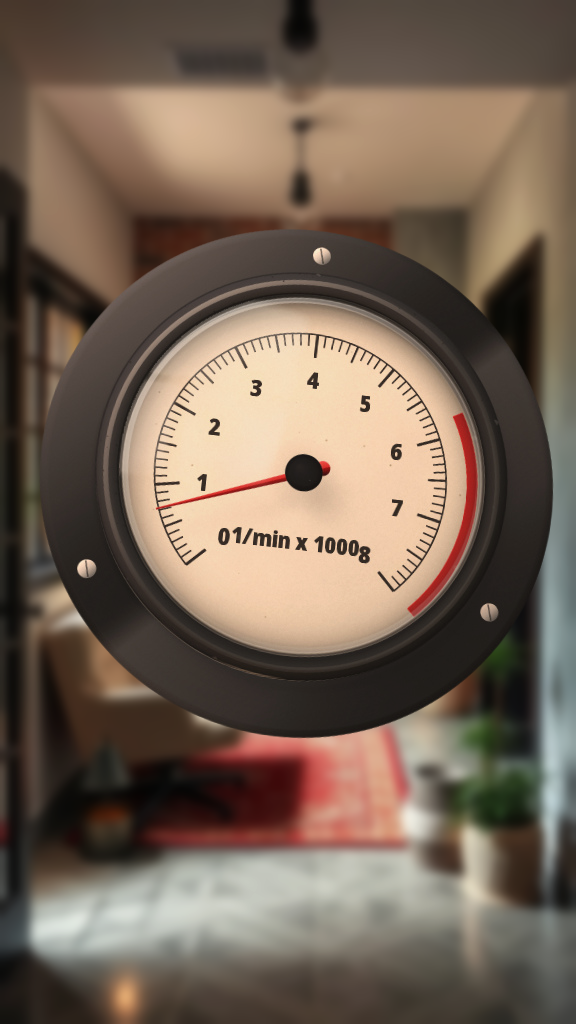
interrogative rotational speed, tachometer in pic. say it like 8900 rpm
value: 700 rpm
